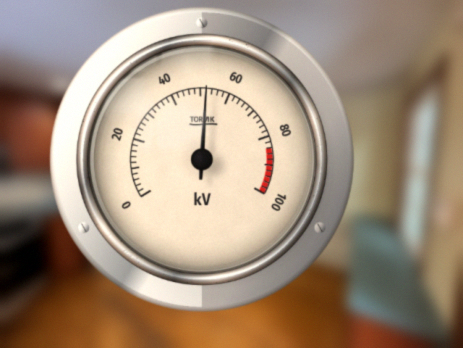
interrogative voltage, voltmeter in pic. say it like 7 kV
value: 52 kV
